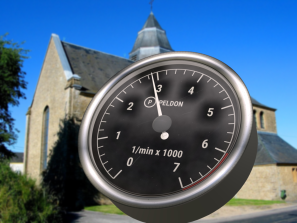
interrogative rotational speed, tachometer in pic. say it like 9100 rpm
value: 2900 rpm
